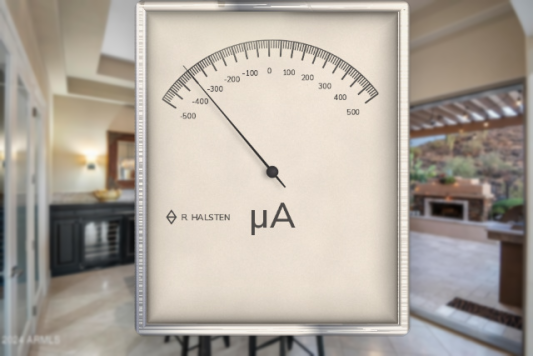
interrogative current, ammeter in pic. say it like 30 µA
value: -350 µA
